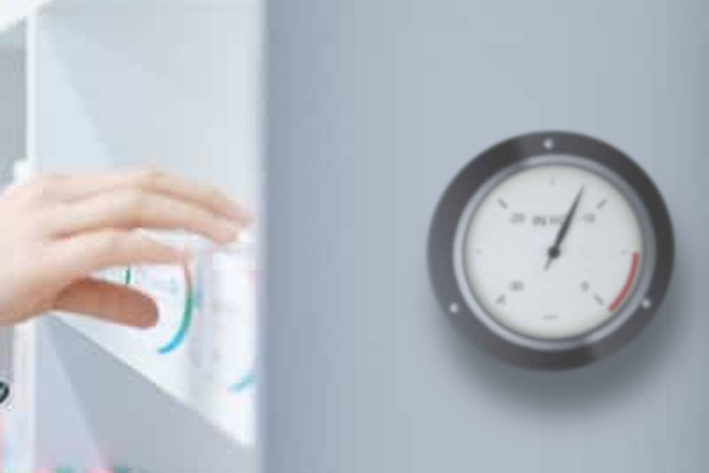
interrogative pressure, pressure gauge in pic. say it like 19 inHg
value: -12.5 inHg
